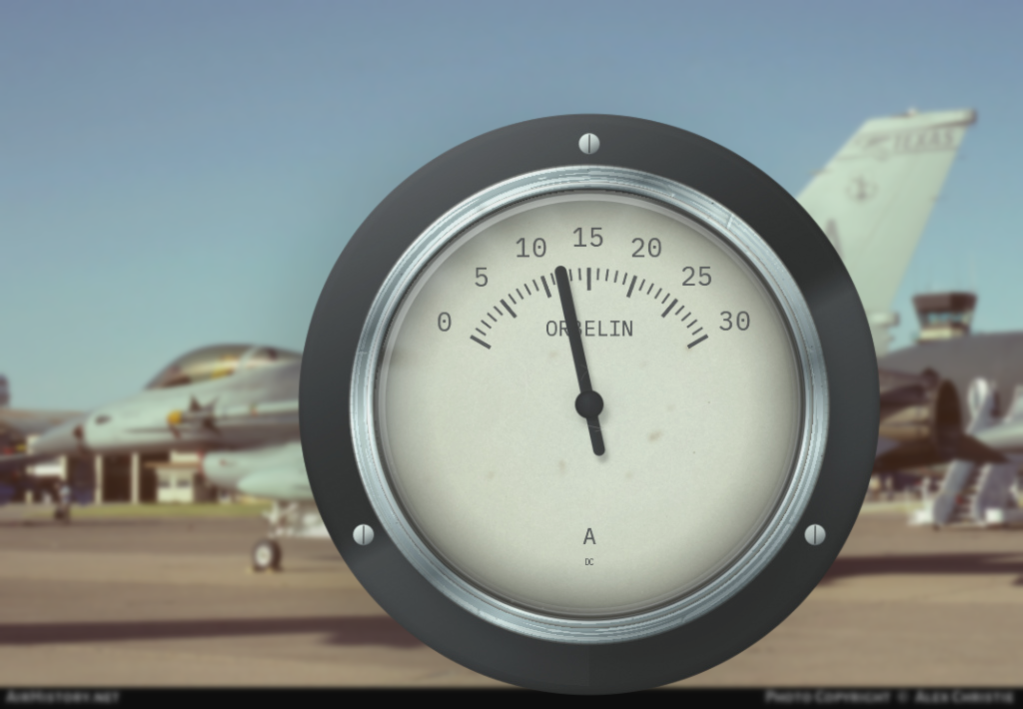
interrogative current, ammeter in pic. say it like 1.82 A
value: 12 A
